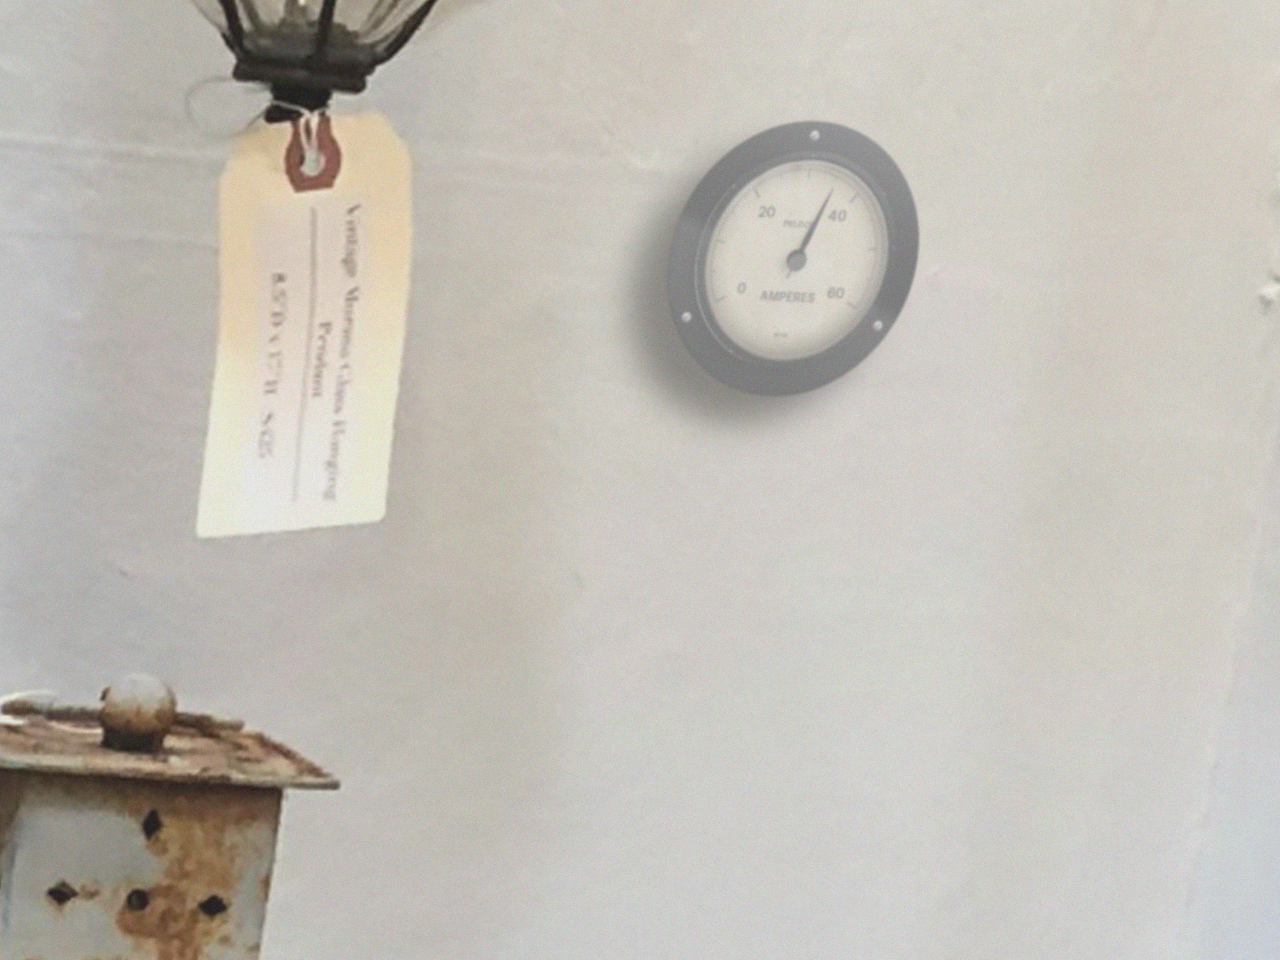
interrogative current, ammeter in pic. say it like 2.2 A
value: 35 A
